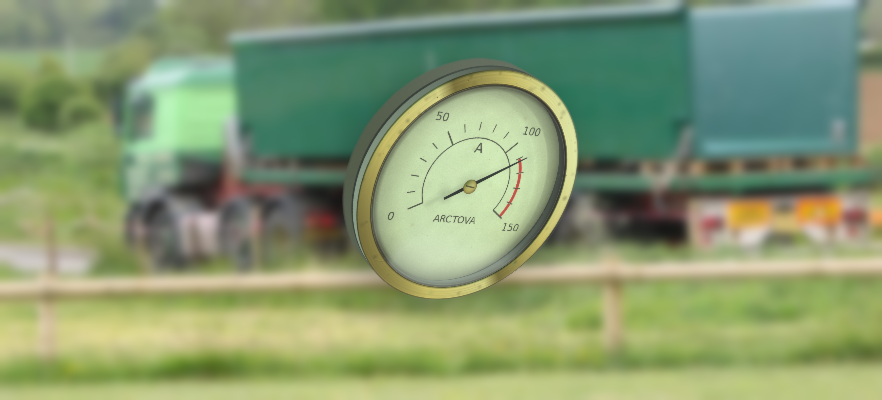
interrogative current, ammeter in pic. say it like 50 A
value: 110 A
